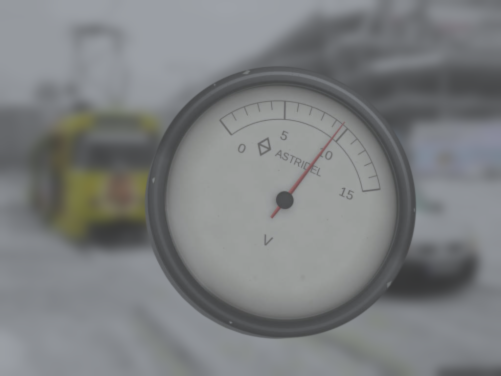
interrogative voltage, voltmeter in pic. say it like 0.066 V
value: 9.5 V
